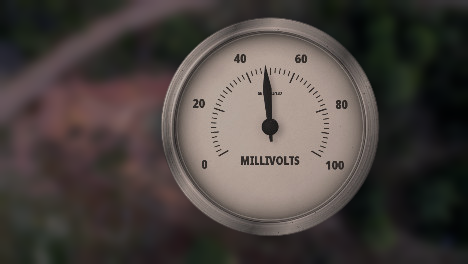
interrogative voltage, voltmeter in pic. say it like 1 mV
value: 48 mV
